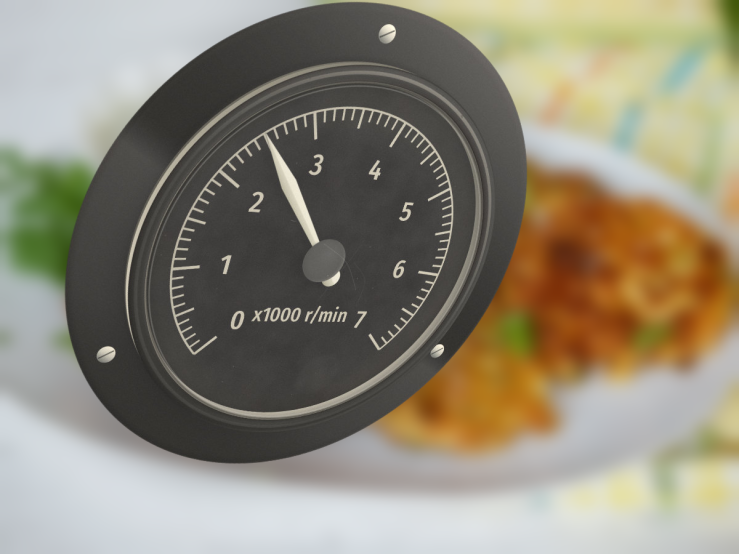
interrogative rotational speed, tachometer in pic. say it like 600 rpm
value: 2500 rpm
